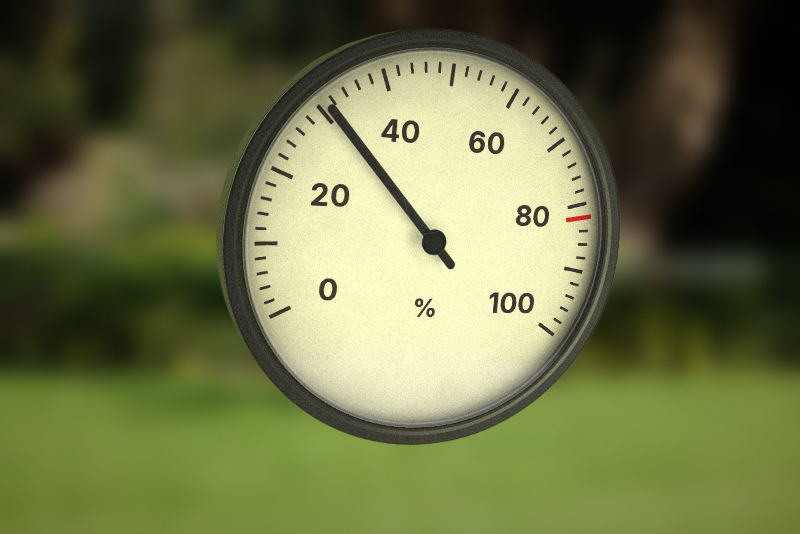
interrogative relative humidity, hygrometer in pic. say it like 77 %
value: 31 %
